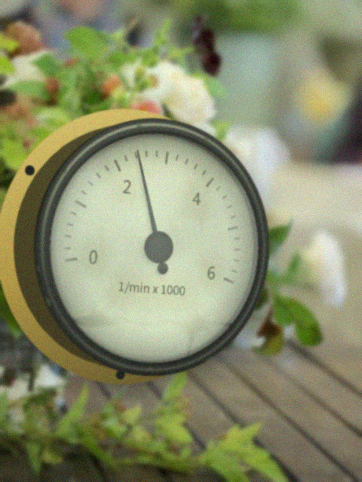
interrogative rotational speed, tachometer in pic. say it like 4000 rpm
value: 2400 rpm
